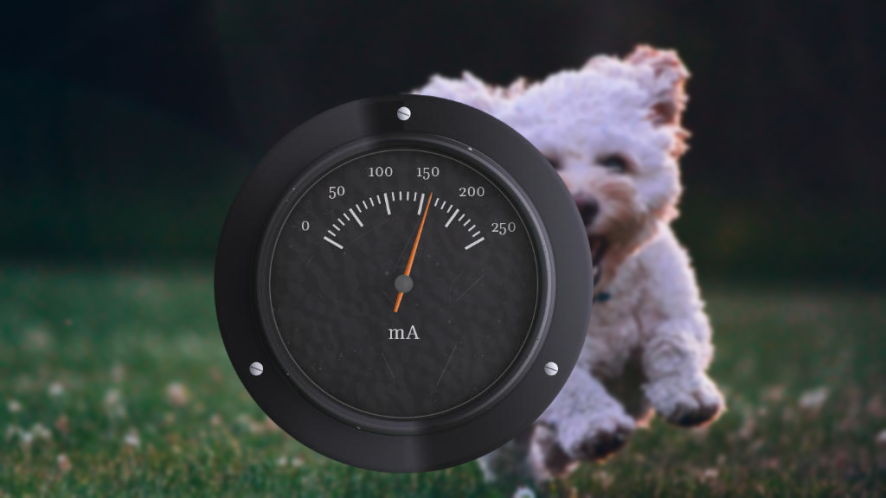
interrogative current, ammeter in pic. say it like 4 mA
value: 160 mA
